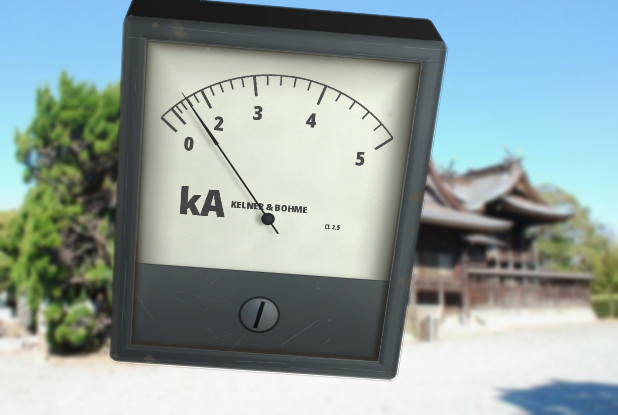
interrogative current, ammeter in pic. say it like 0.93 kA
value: 1.6 kA
